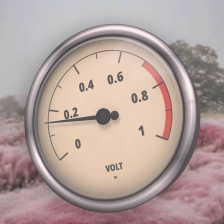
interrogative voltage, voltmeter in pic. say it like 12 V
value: 0.15 V
